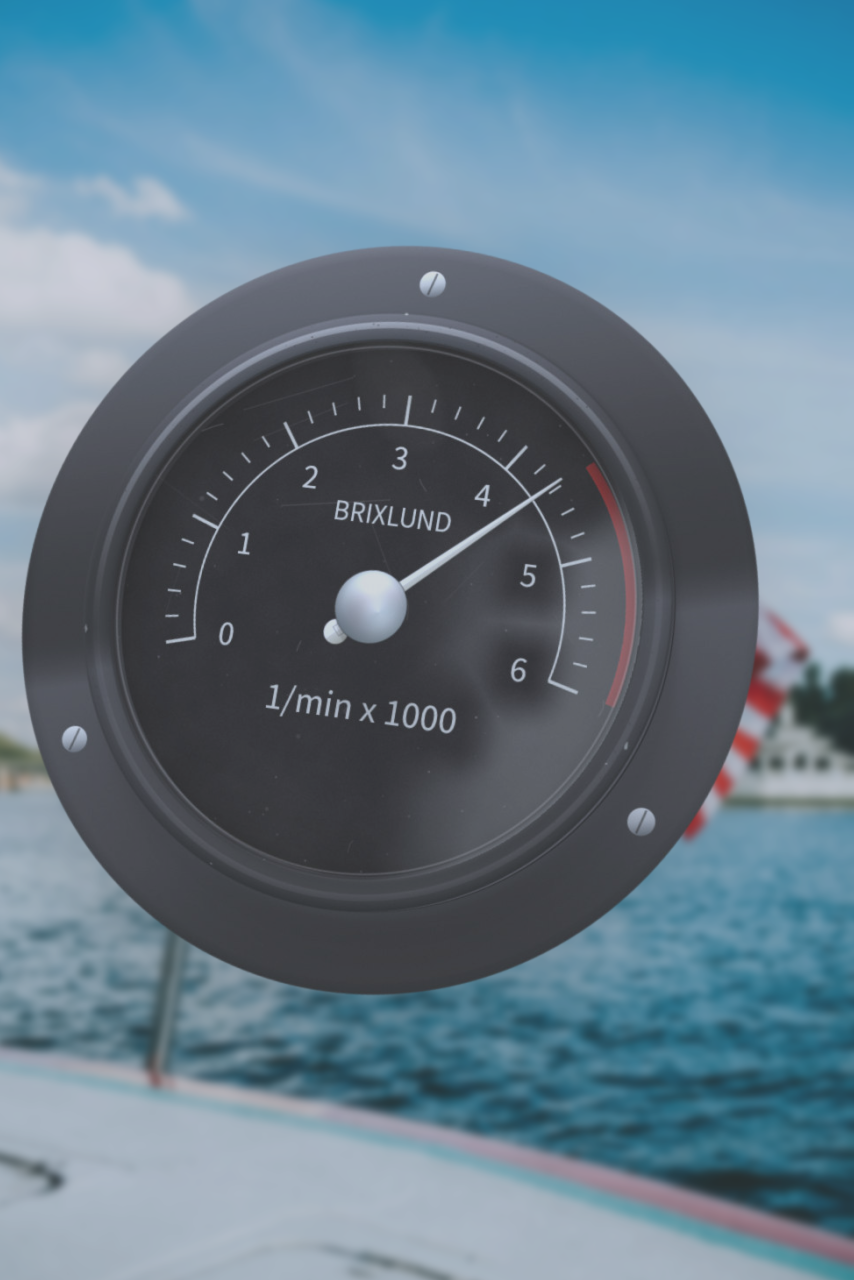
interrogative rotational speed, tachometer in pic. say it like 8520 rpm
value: 4400 rpm
